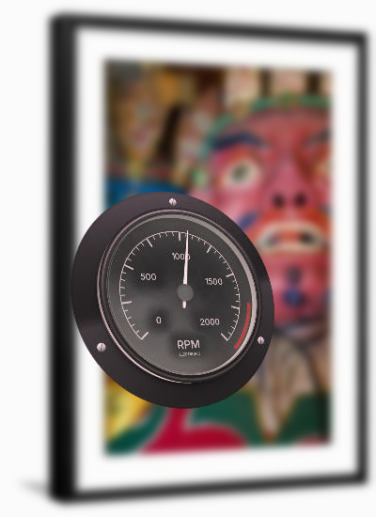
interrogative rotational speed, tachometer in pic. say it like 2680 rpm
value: 1050 rpm
